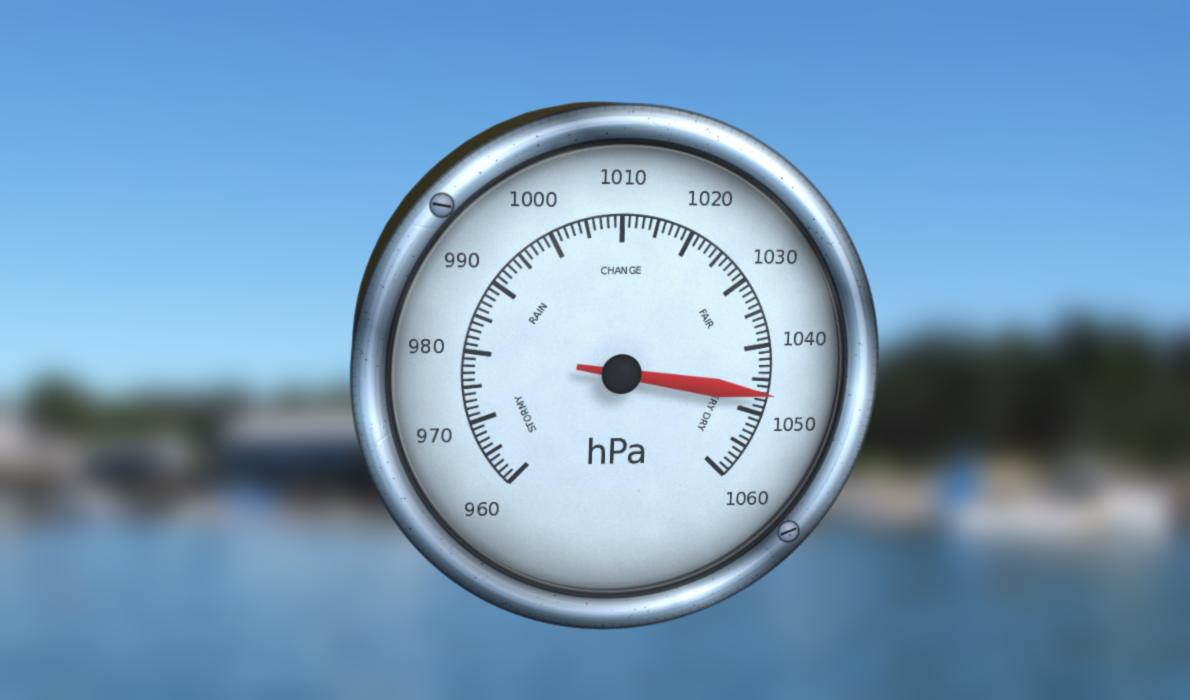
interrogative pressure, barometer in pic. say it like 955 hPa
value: 1047 hPa
